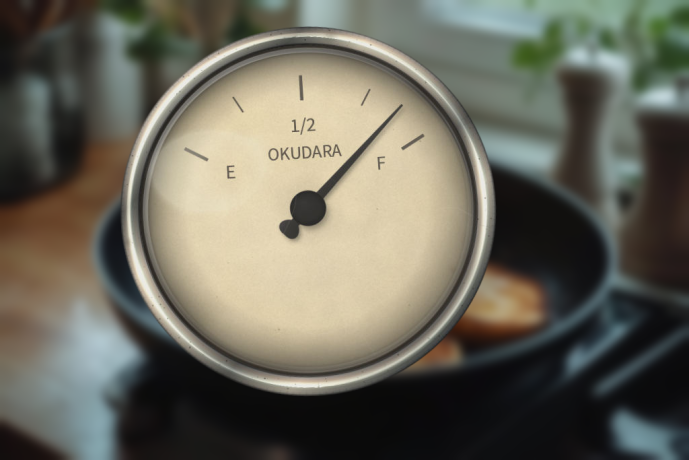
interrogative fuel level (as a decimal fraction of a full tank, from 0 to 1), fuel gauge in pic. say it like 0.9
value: 0.875
